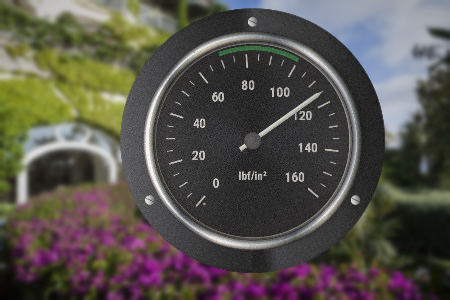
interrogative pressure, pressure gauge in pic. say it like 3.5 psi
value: 115 psi
